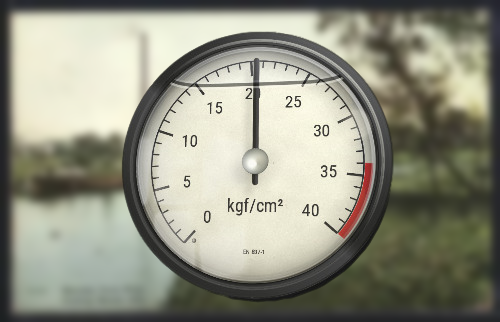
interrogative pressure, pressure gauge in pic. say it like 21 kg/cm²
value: 20.5 kg/cm²
